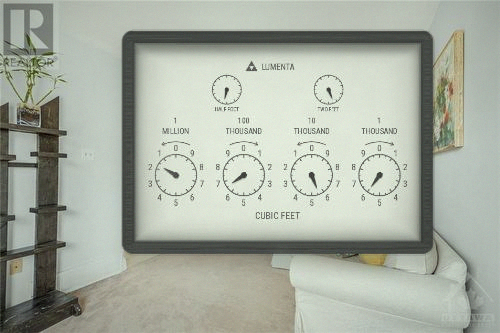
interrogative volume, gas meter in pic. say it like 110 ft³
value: 165600 ft³
